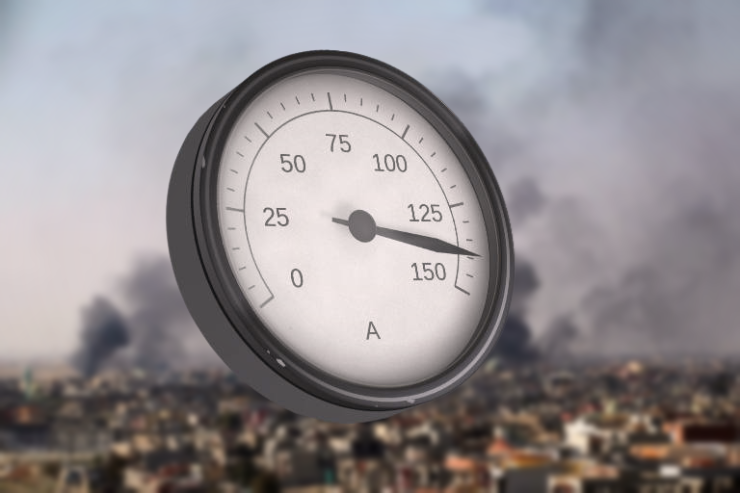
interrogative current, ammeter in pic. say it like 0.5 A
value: 140 A
